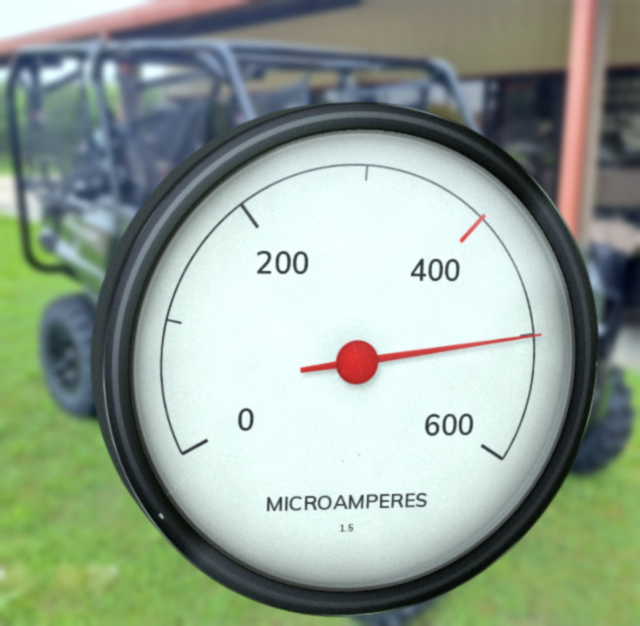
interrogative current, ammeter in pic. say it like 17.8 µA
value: 500 µA
